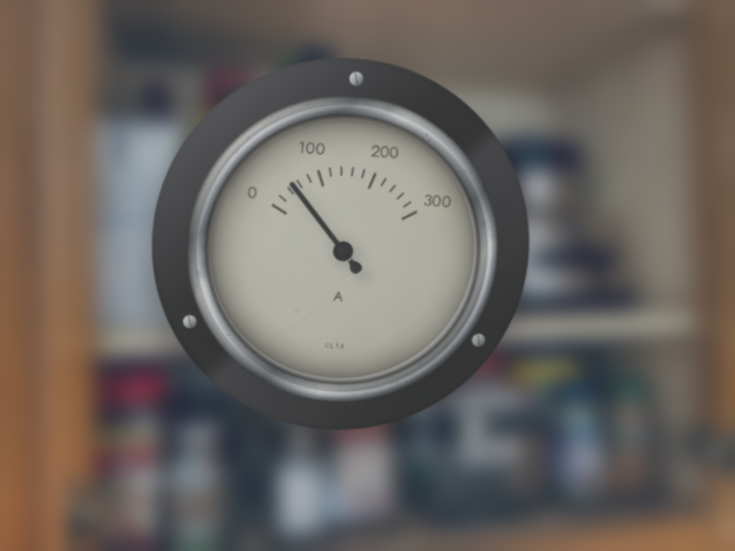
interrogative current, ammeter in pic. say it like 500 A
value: 50 A
